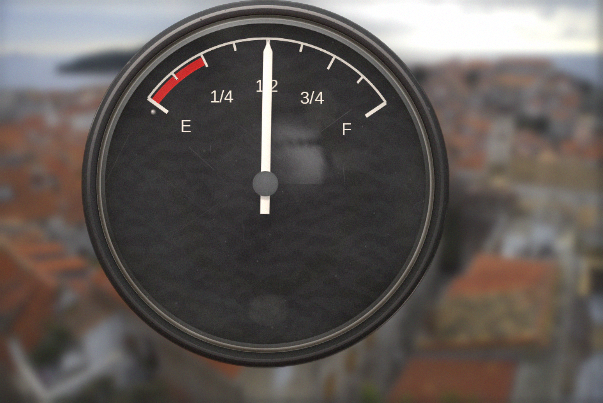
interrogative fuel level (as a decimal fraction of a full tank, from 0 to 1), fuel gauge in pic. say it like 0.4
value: 0.5
